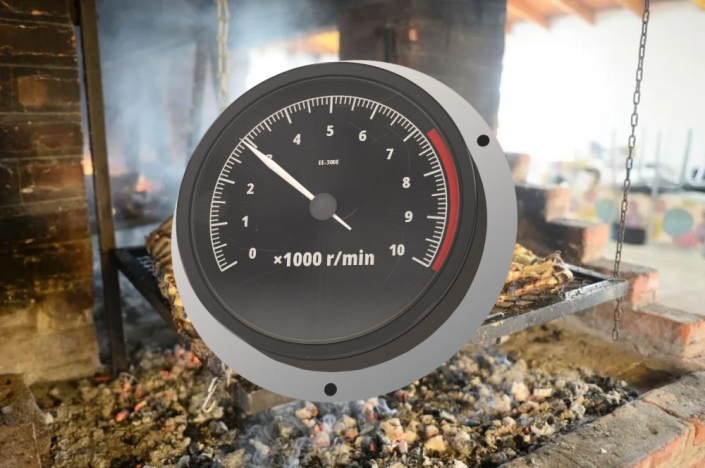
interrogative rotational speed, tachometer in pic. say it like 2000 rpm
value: 2900 rpm
